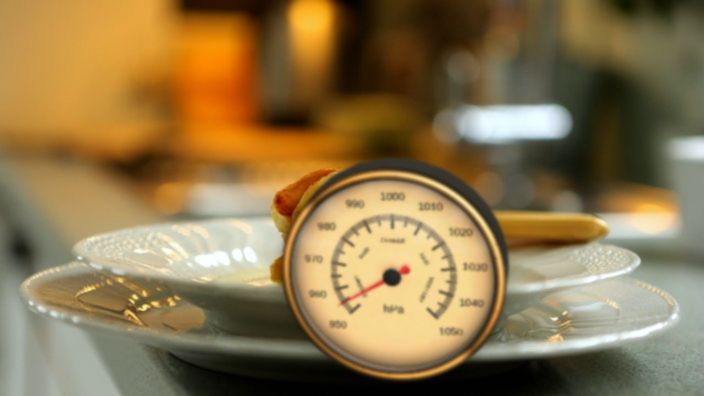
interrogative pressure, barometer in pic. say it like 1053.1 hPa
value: 955 hPa
